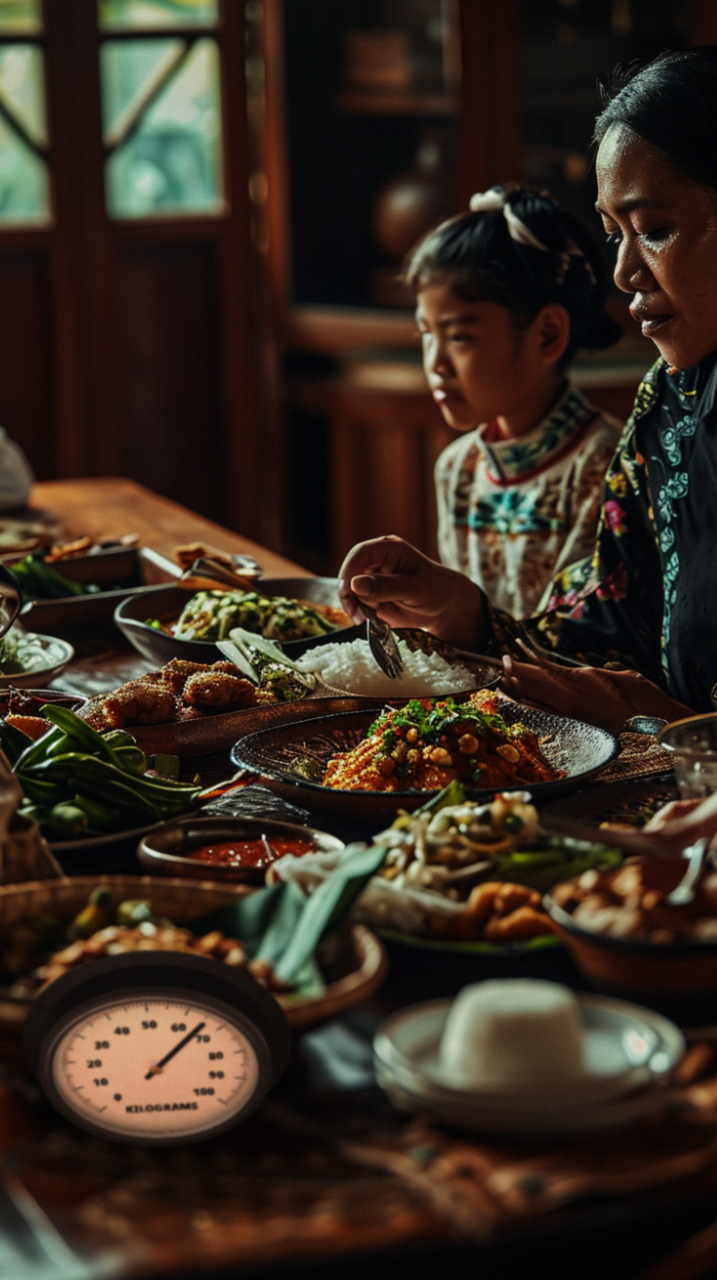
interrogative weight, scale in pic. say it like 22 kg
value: 65 kg
